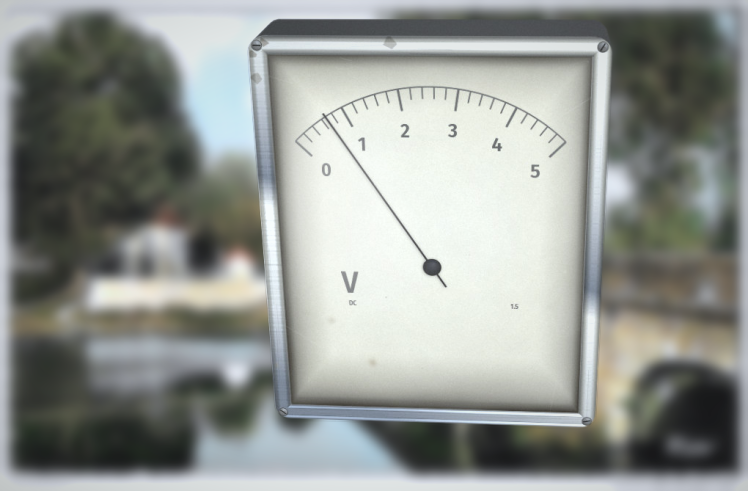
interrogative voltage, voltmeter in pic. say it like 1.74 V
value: 0.7 V
